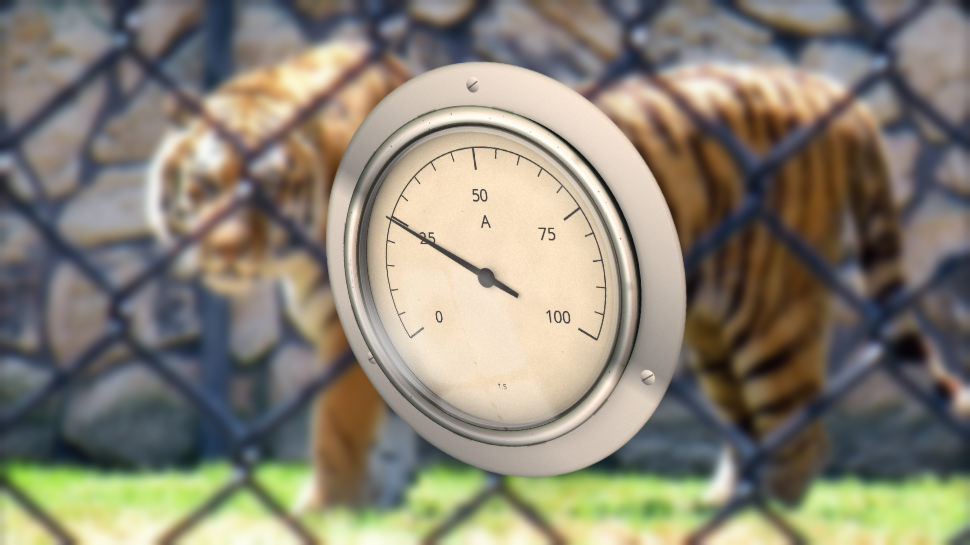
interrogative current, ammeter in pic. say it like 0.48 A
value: 25 A
